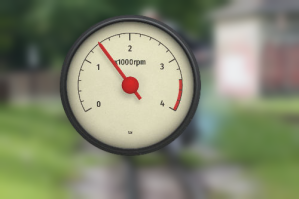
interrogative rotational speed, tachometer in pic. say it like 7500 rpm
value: 1400 rpm
